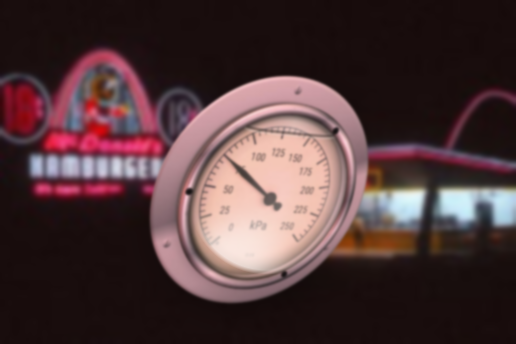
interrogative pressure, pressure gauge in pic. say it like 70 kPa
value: 75 kPa
